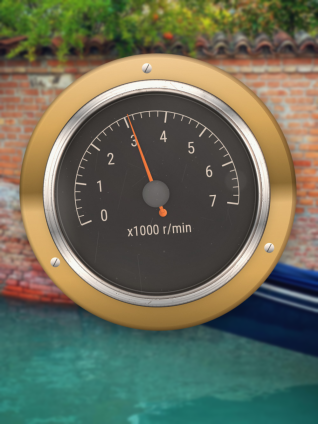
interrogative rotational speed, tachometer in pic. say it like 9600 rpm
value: 3100 rpm
